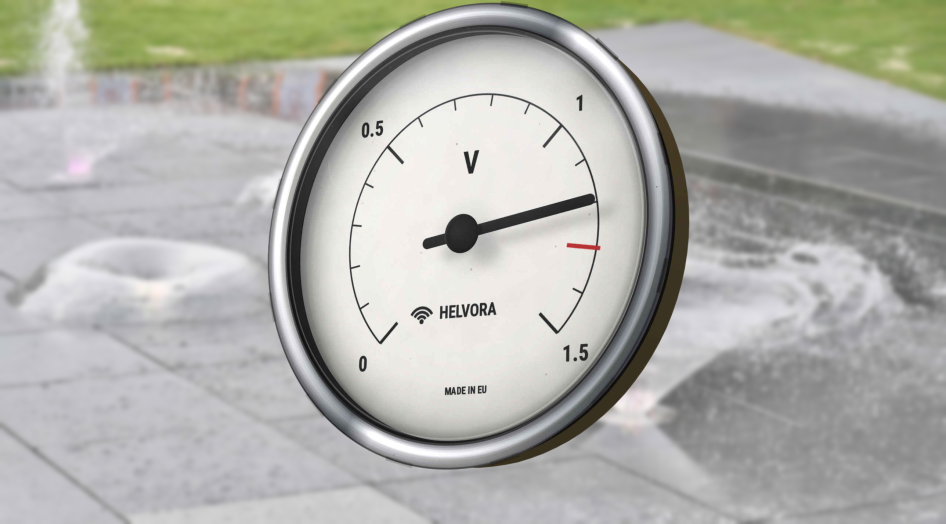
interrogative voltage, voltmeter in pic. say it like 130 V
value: 1.2 V
